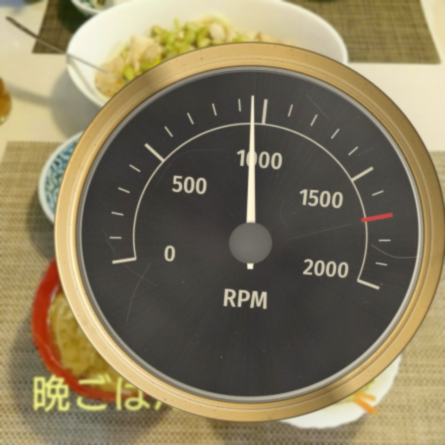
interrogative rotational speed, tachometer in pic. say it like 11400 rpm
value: 950 rpm
